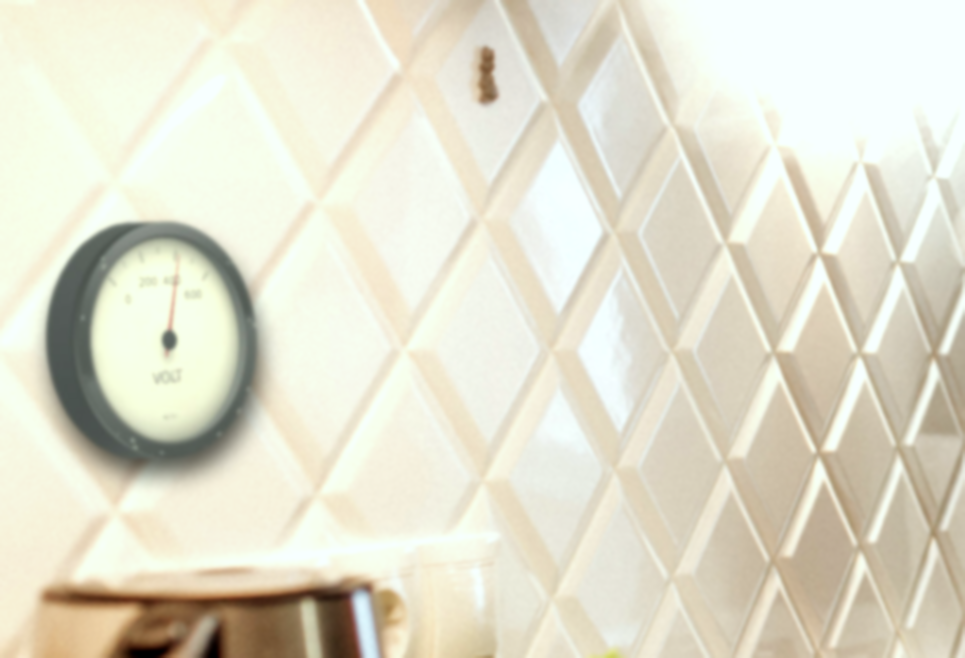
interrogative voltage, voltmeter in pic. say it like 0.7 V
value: 400 V
